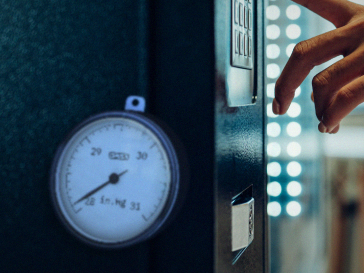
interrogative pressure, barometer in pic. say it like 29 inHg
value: 28.1 inHg
